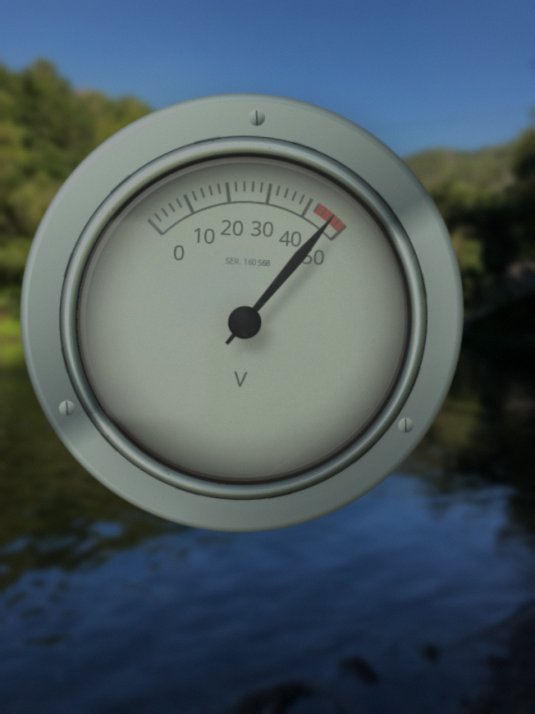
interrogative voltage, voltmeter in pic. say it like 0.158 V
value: 46 V
